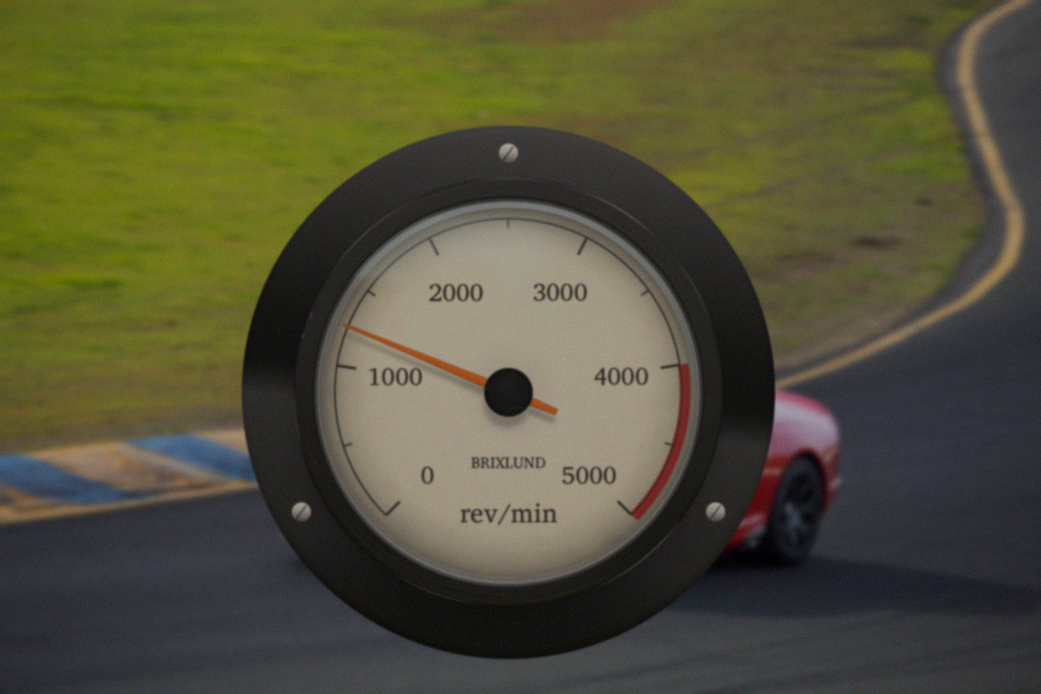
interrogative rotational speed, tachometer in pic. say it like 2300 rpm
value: 1250 rpm
